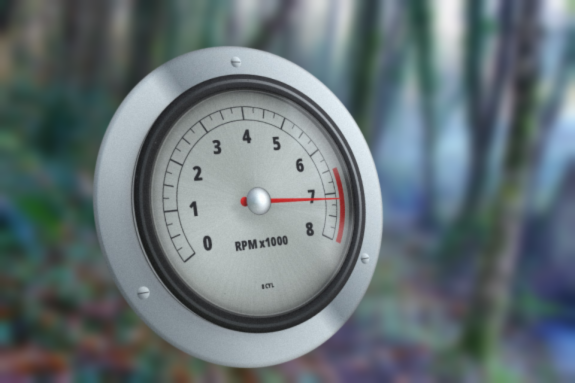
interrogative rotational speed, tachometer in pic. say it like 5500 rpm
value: 7125 rpm
